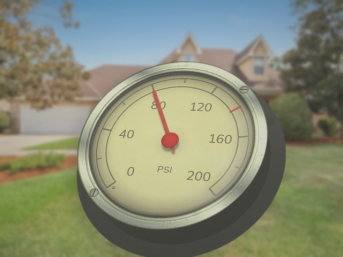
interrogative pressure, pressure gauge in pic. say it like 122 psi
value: 80 psi
